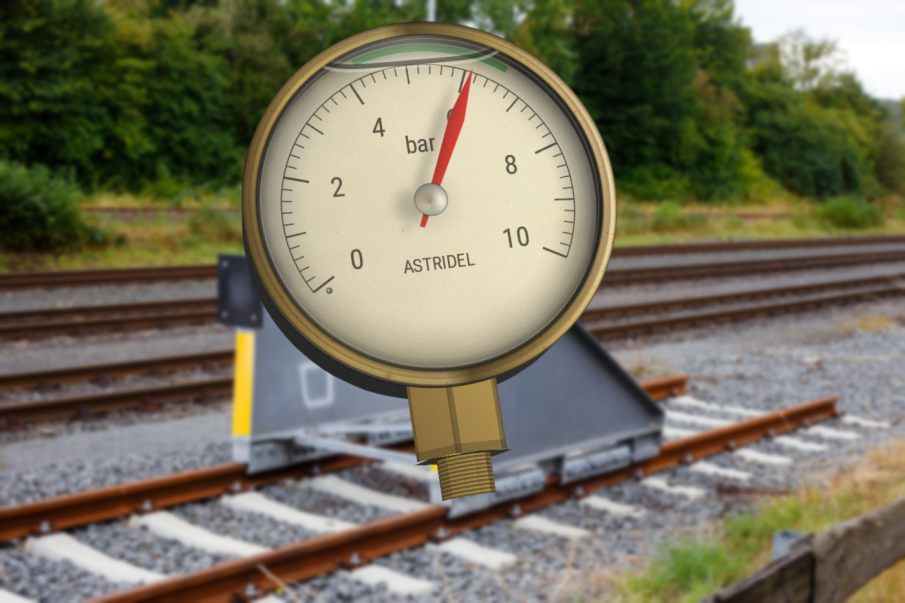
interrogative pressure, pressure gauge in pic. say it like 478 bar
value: 6.1 bar
